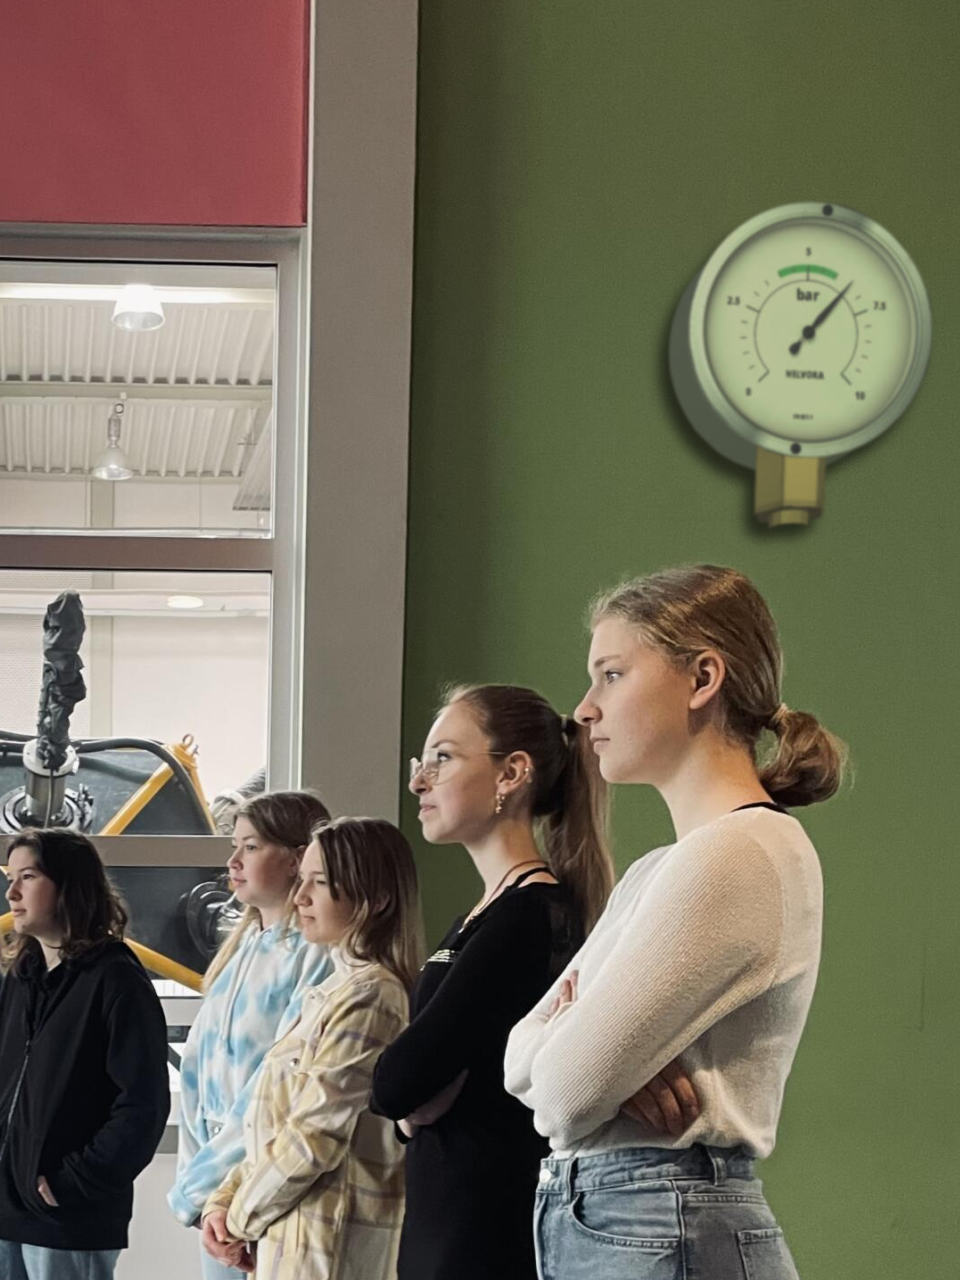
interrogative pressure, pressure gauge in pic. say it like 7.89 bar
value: 6.5 bar
